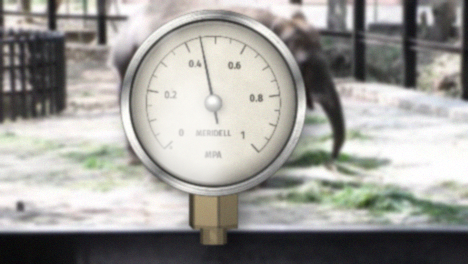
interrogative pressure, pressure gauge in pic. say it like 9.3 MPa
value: 0.45 MPa
